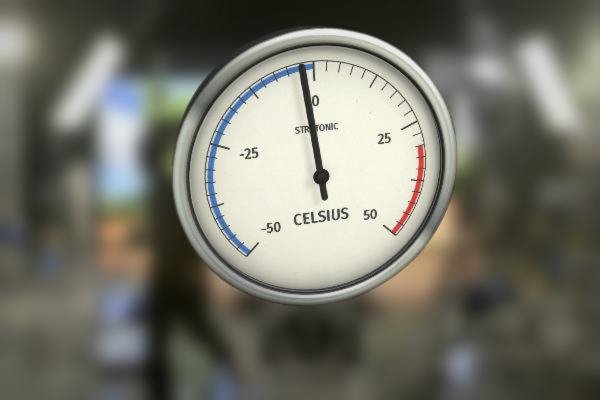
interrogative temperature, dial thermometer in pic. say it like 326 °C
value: -2.5 °C
